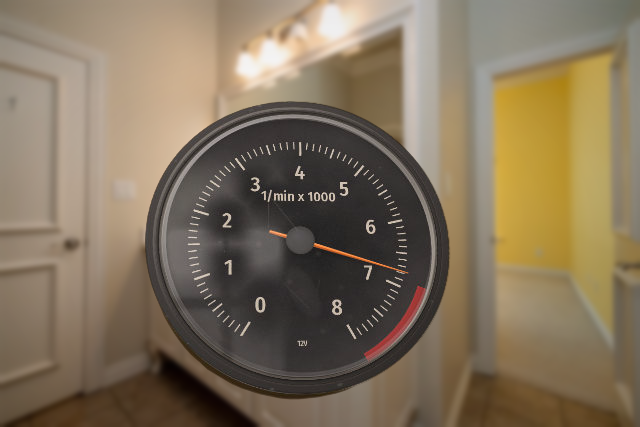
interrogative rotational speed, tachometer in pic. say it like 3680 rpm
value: 6800 rpm
